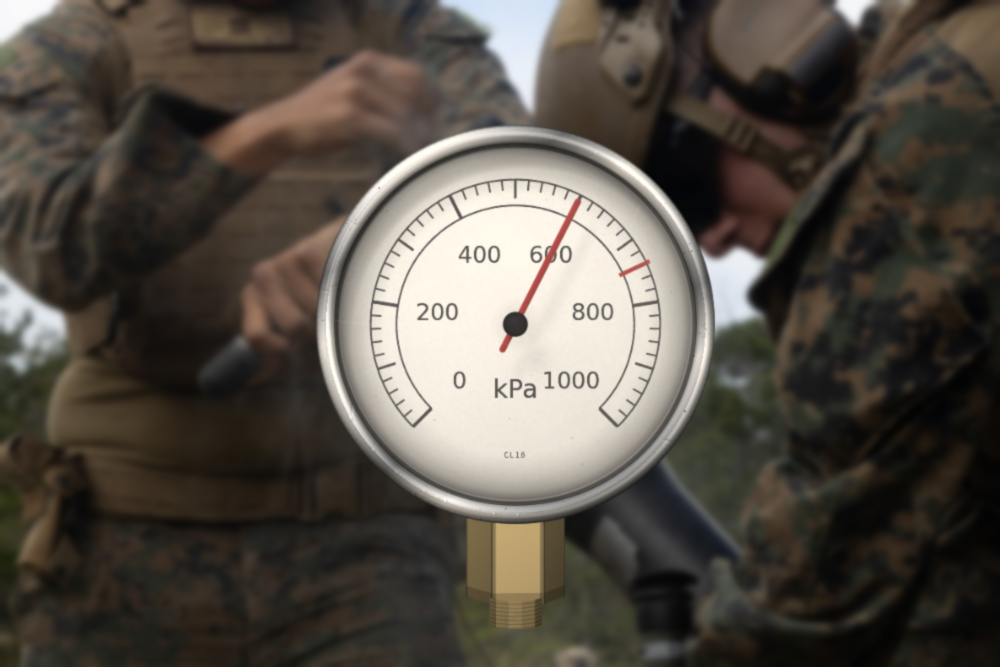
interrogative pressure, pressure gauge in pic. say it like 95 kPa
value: 600 kPa
